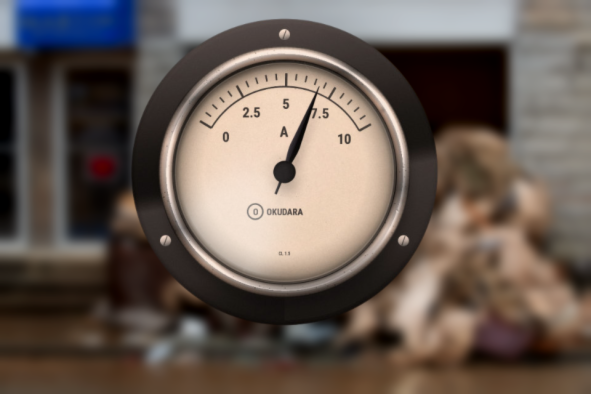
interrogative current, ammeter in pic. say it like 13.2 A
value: 6.75 A
